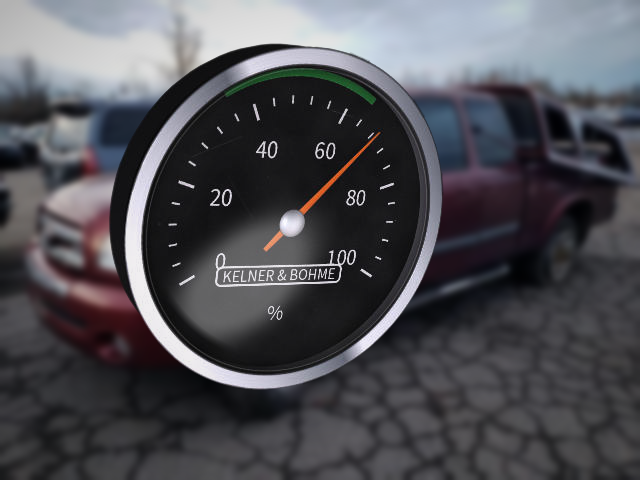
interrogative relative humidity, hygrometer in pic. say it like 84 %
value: 68 %
